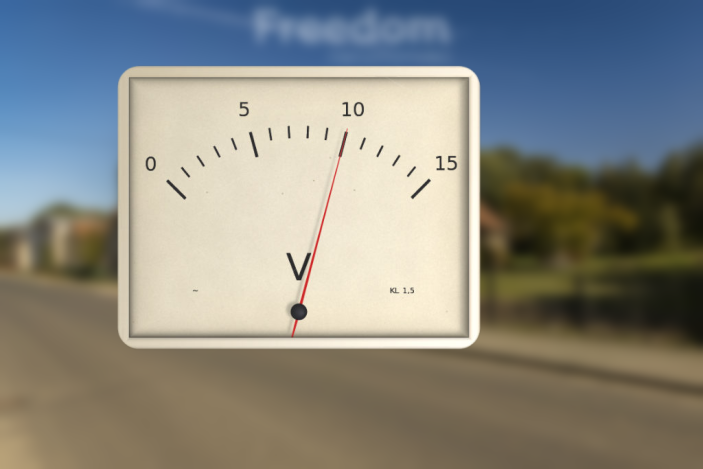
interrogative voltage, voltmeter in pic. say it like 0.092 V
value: 10 V
